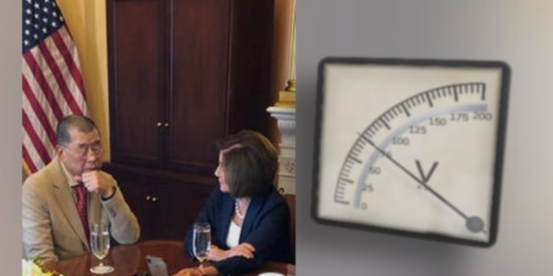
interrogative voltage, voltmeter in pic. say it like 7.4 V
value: 75 V
